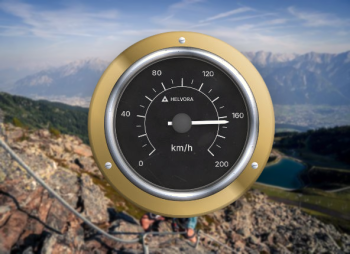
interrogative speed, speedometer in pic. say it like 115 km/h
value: 165 km/h
